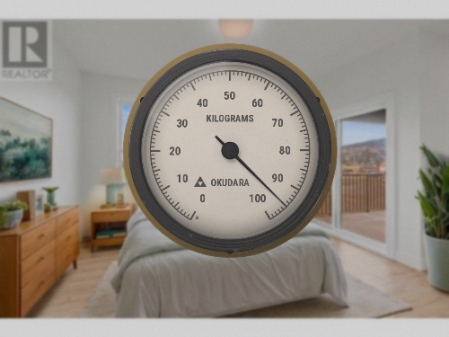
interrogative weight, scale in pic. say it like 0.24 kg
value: 95 kg
